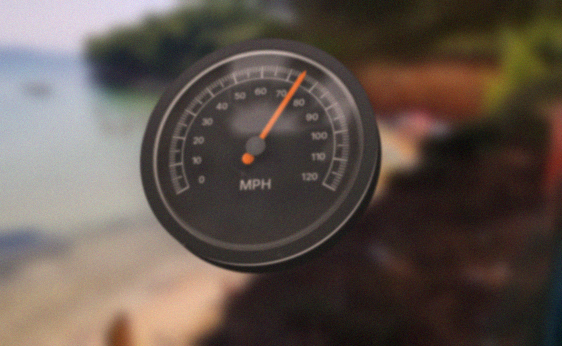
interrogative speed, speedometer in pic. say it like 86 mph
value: 75 mph
